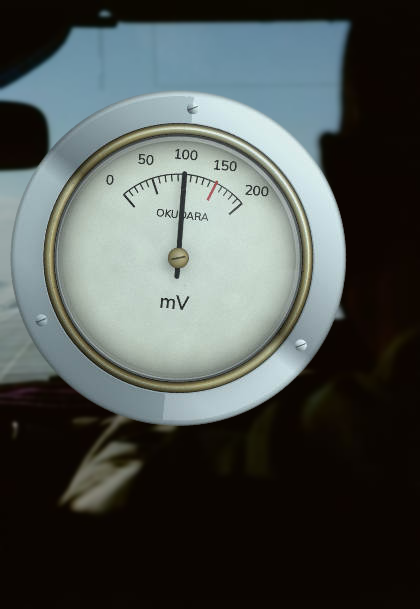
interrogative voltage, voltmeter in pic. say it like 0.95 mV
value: 100 mV
